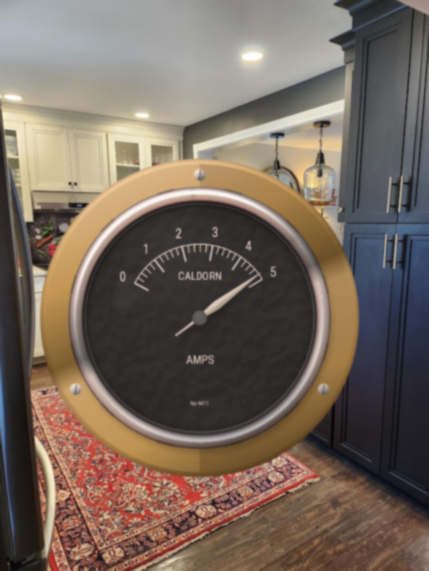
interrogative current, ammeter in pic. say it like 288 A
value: 4.8 A
